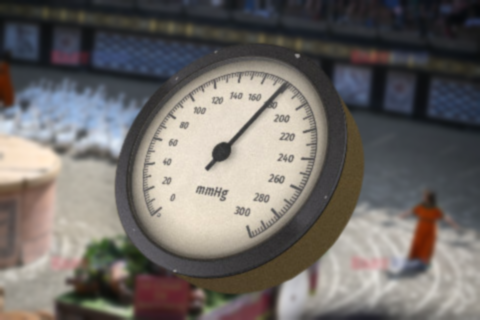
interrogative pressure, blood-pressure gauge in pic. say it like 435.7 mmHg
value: 180 mmHg
